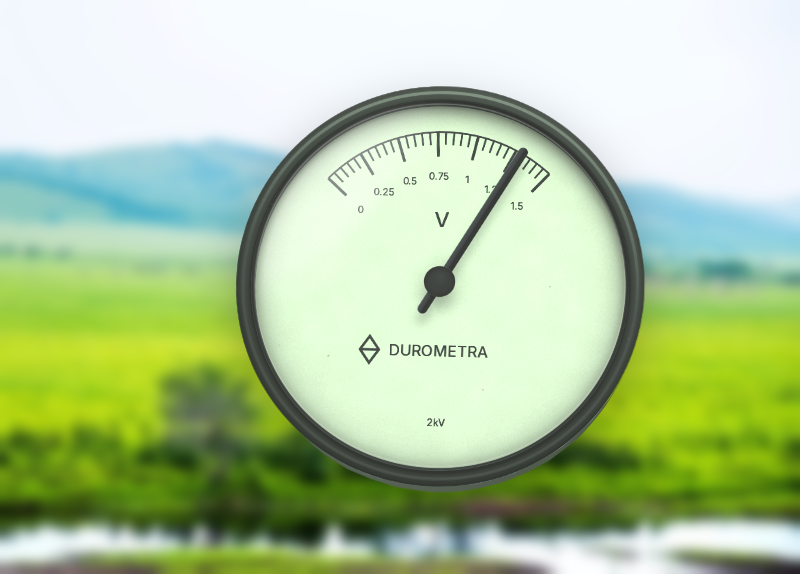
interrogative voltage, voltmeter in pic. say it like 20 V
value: 1.3 V
